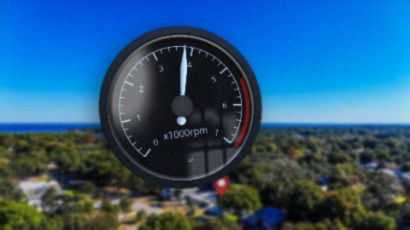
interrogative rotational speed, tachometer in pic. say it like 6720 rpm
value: 3800 rpm
